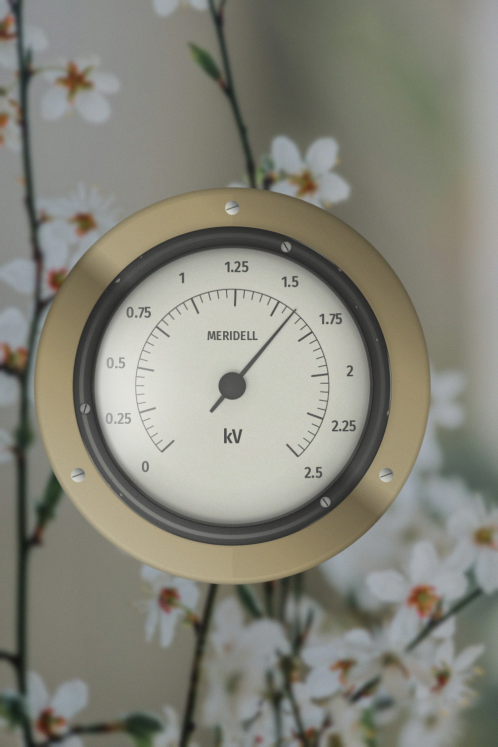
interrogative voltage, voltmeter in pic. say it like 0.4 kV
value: 1.6 kV
